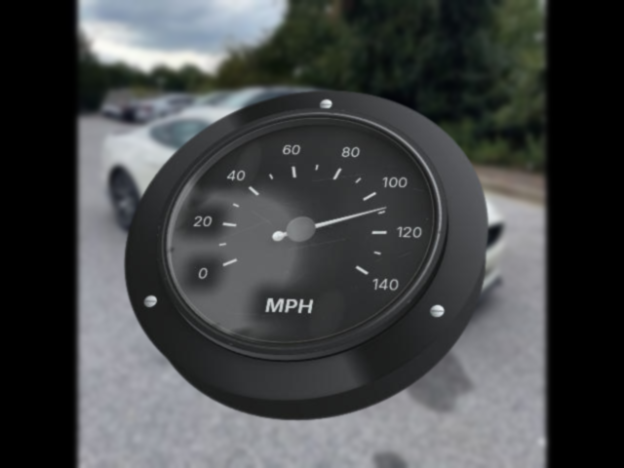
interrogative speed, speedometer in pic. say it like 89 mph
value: 110 mph
